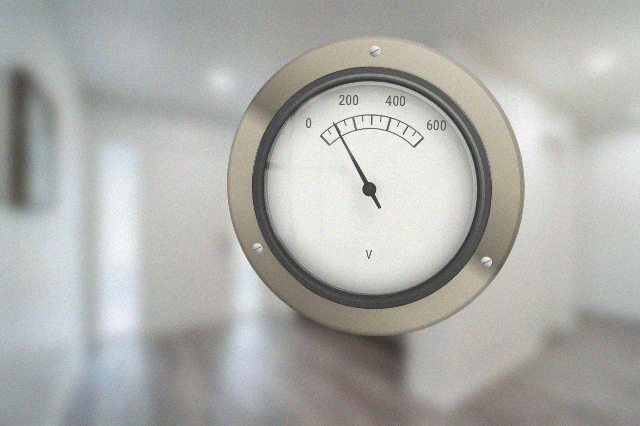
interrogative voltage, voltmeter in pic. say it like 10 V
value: 100 V
